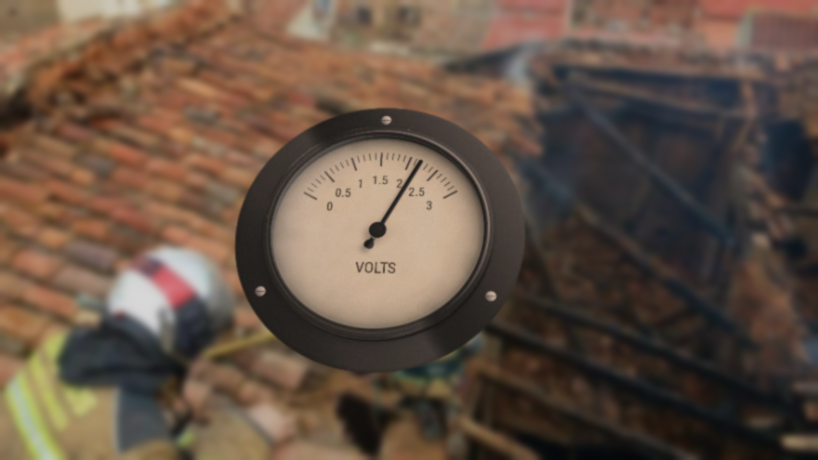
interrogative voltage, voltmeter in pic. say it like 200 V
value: 2.2 V
